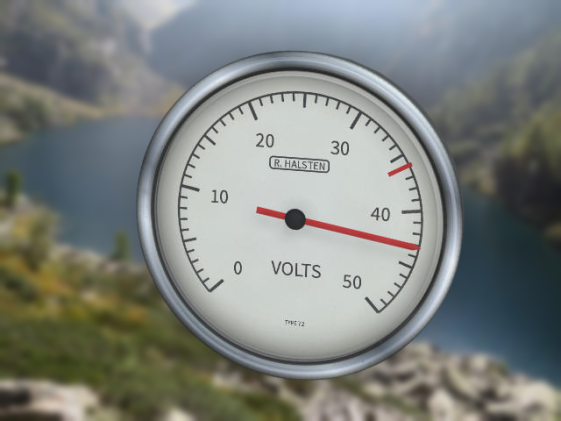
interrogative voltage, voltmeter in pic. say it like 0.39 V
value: 43 V
